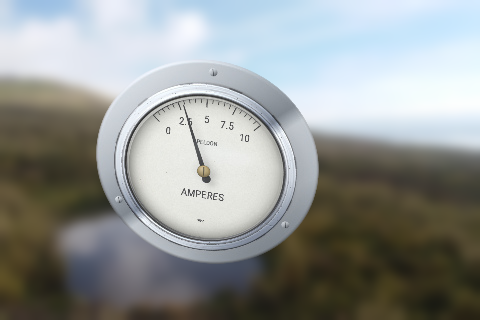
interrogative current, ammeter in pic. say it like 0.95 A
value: 3 A
